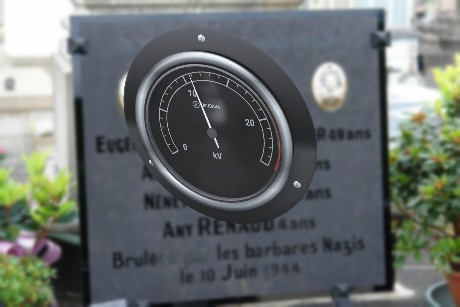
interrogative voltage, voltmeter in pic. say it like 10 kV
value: 11 kV
